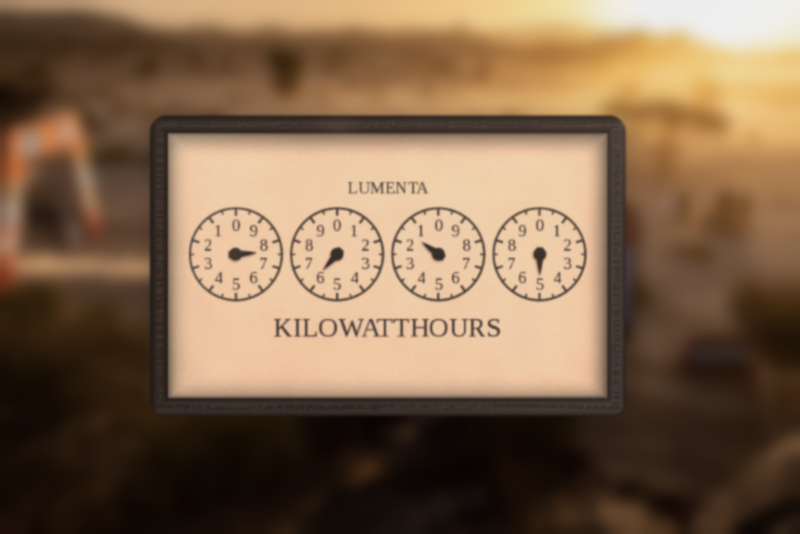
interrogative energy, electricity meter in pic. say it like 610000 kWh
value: 7615 kWh
